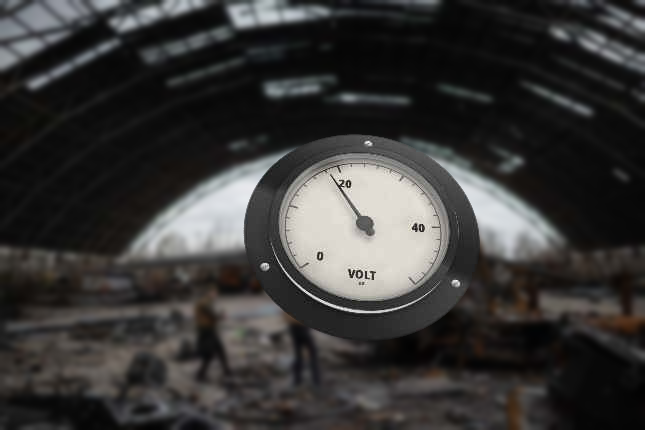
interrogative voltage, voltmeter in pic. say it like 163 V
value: 18 V
